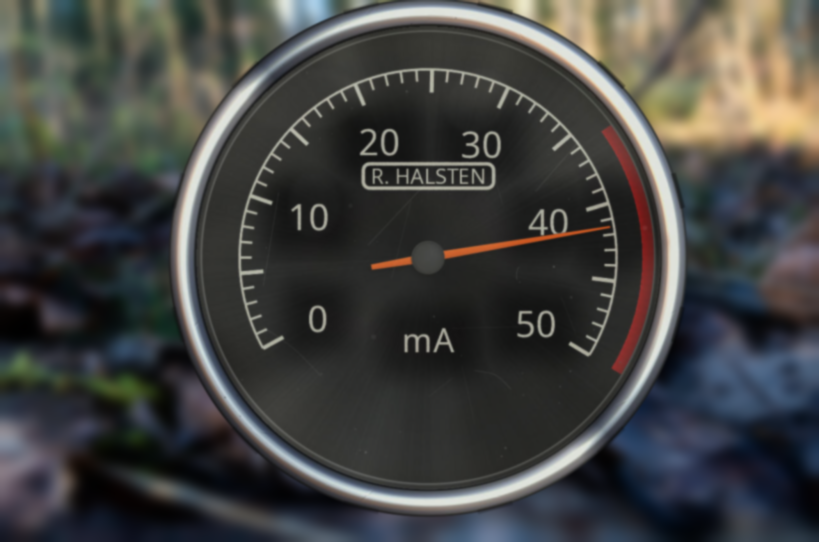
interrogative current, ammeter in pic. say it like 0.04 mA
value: 41.5 mA
